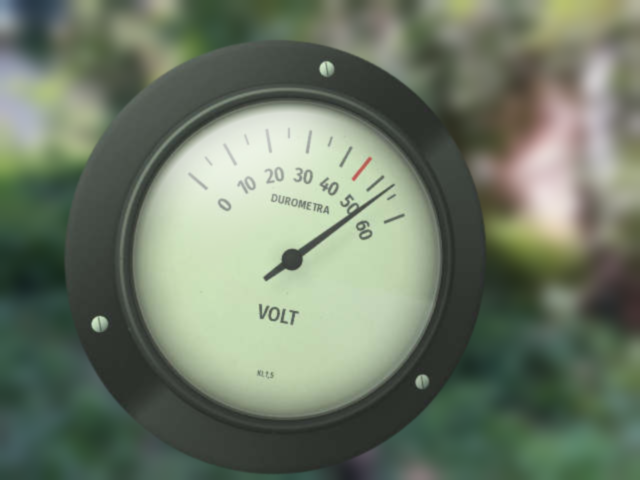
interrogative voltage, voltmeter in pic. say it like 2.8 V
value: 52.5 V
